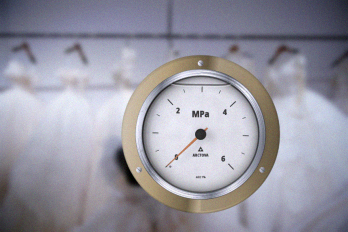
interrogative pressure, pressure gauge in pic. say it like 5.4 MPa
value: 0 MPa
